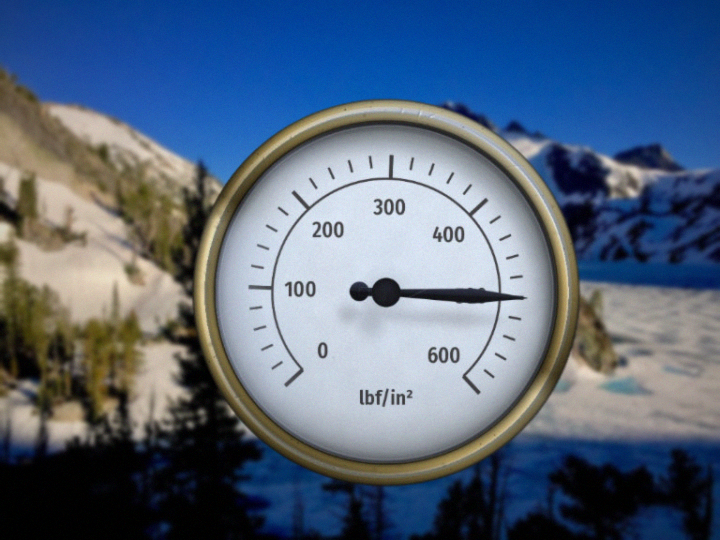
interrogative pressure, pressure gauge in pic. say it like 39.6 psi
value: 500 psi
